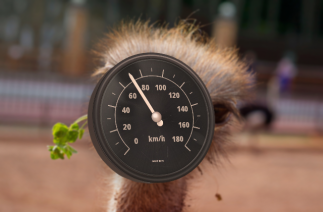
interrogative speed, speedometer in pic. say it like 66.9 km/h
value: 70 km/h
